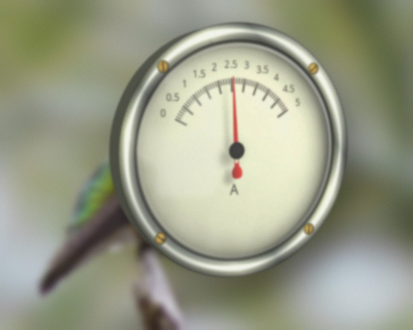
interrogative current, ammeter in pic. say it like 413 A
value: 2.5 A
